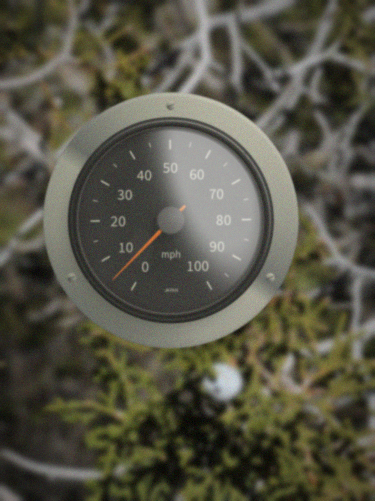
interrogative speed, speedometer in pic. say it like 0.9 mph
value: 5 mph
